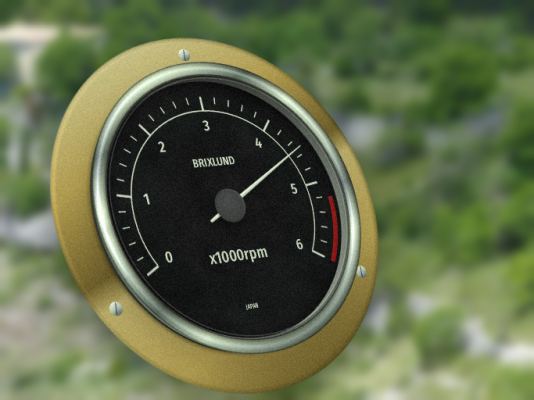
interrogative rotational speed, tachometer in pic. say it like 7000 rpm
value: 4500 rpm
